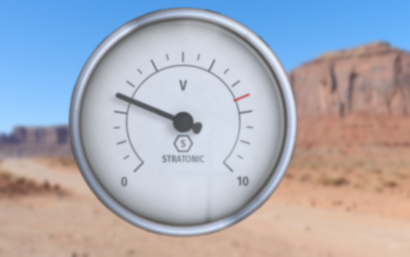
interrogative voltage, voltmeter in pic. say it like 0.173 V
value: 2.5 V
